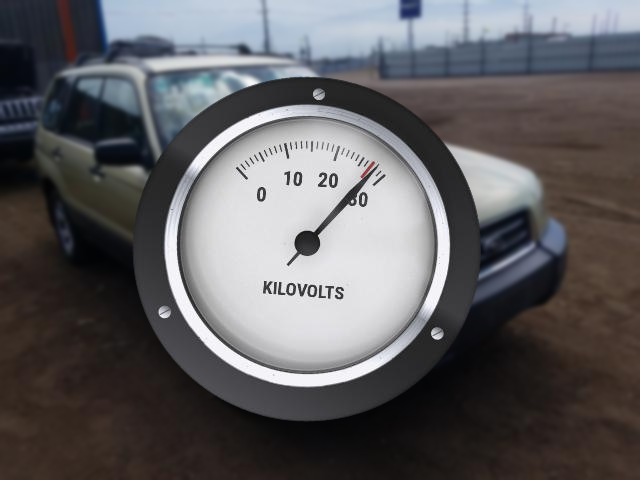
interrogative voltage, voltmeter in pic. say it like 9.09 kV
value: 28 kV
